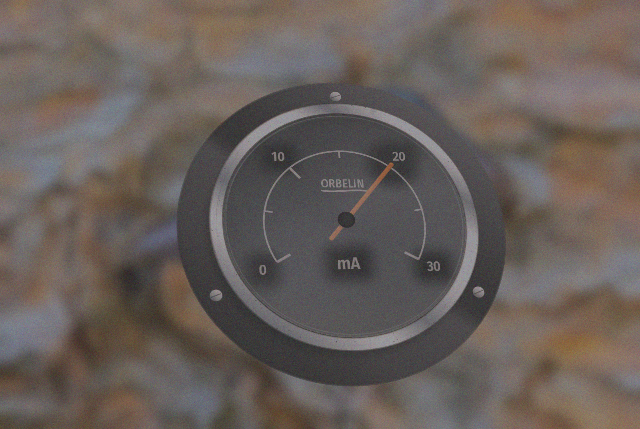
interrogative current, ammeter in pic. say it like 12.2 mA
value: 20 mA
